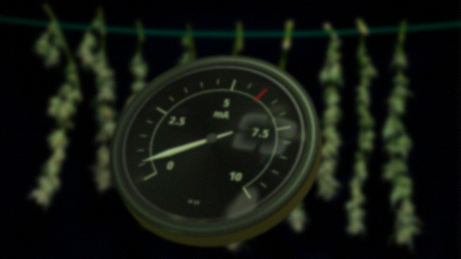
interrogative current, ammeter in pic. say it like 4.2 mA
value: 0.5 mA
